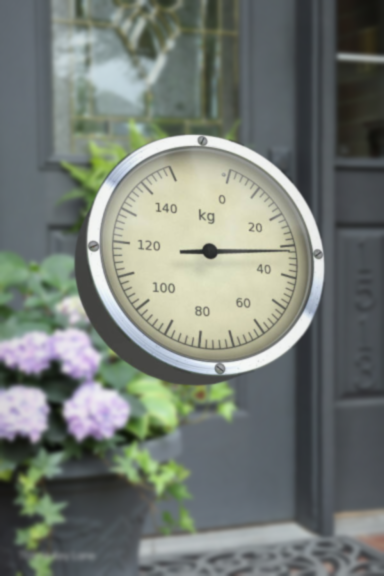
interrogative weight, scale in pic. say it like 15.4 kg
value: 32 kg
